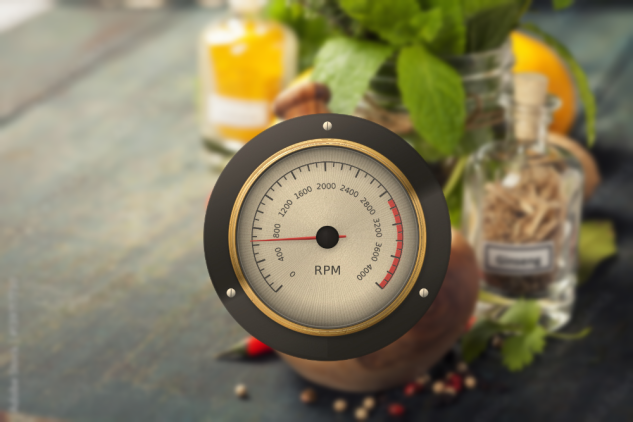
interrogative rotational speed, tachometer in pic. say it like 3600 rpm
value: 650 rpm
